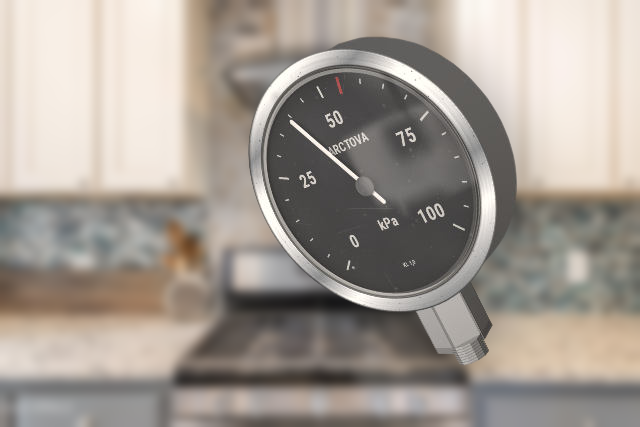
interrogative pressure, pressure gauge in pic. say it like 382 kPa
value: 40 kPa
